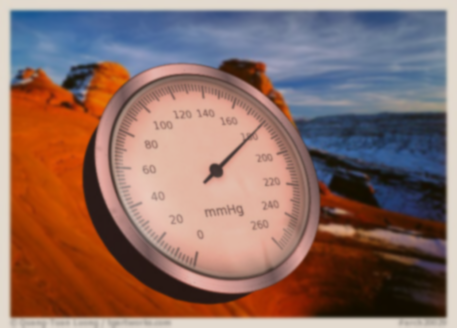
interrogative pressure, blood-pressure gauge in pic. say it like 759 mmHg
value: 180 mmHg
